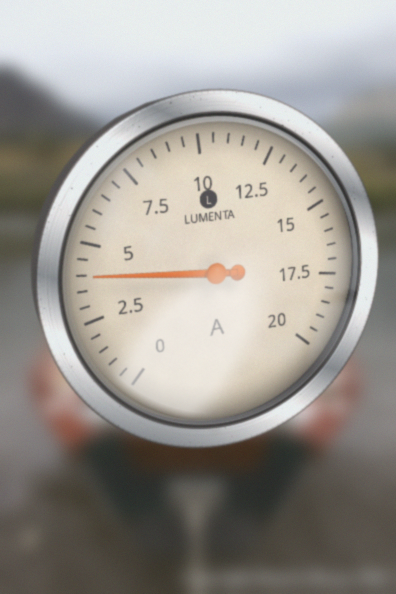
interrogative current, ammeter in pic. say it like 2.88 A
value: 4 A
